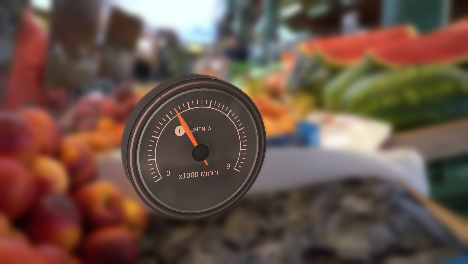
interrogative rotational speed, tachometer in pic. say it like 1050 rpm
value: 3400 rpm
